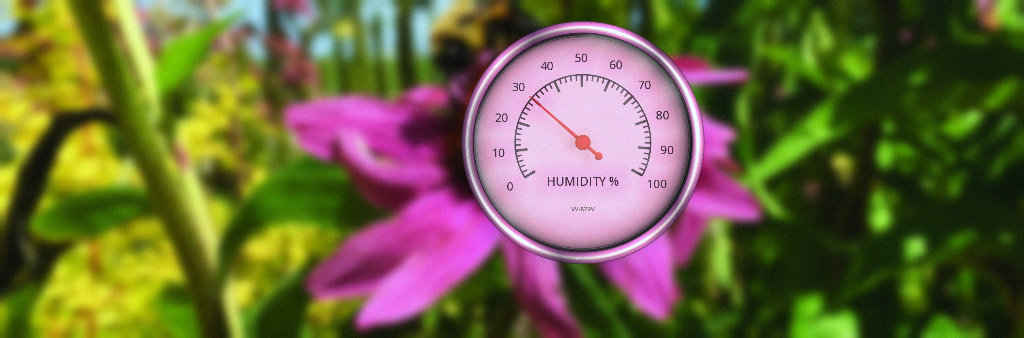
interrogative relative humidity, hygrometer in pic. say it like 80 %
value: 30 %
